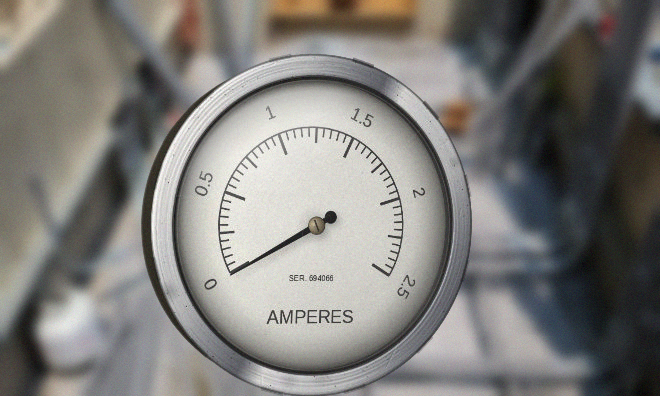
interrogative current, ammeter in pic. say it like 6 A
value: 0 A
